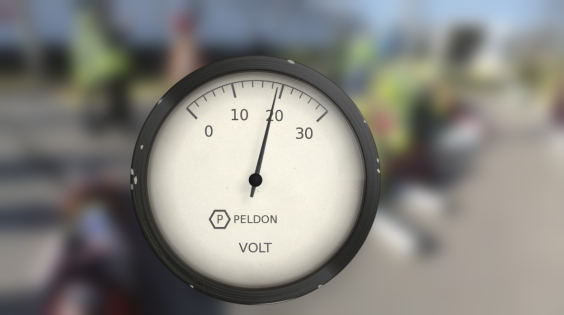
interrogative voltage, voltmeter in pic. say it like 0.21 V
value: 19 V
